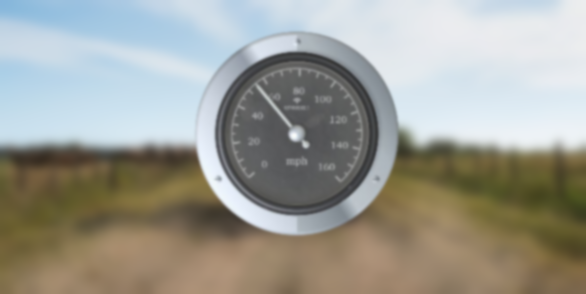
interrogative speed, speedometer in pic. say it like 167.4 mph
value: 55 mph
